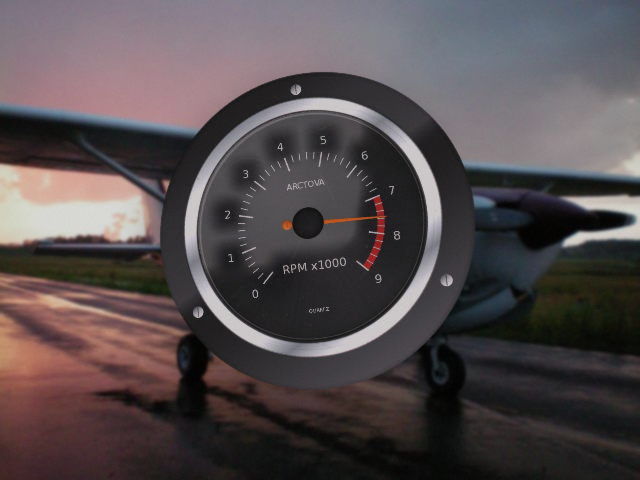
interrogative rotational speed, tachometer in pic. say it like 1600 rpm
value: 7600 rpm
